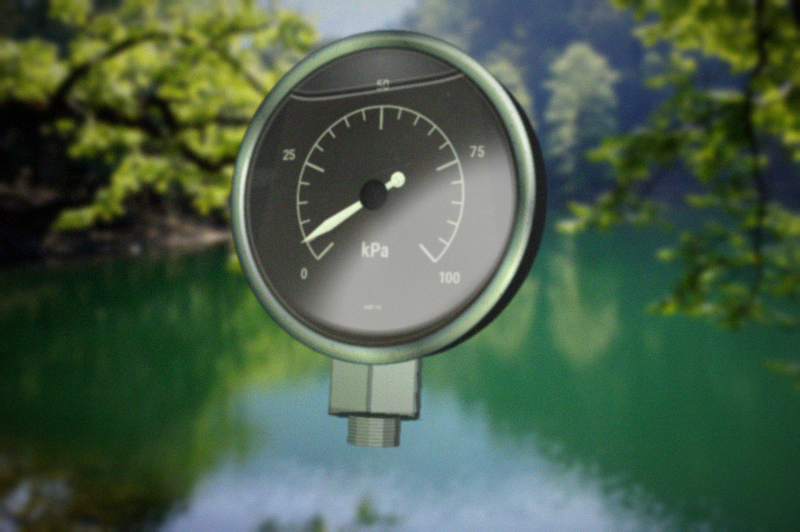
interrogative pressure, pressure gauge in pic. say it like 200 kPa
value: 5 kPa
